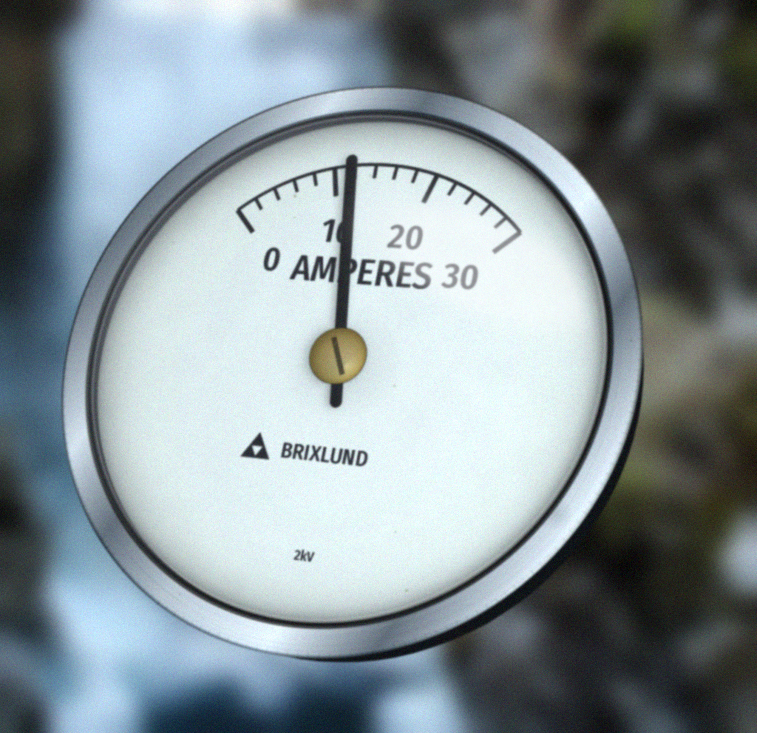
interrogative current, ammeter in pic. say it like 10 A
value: 12 A
